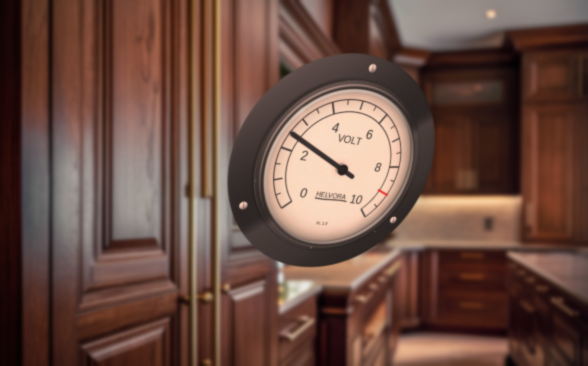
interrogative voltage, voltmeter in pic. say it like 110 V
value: 2.5 V
